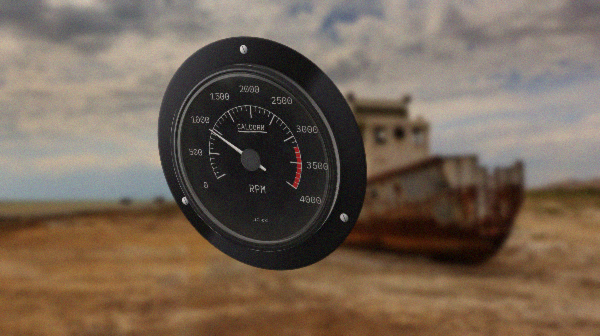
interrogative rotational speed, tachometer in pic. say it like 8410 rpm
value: 1000 rpm
